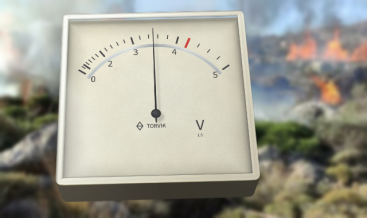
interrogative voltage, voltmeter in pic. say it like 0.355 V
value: 3.5 V
